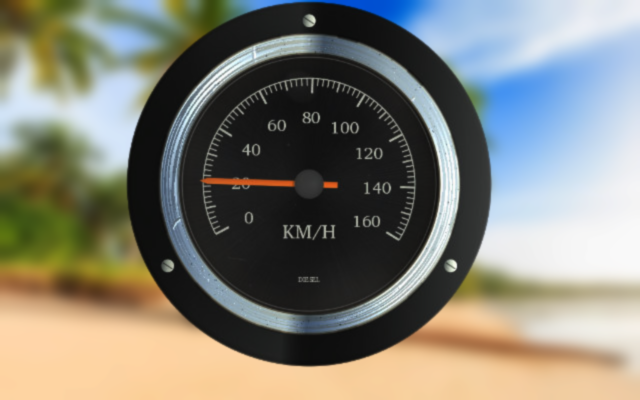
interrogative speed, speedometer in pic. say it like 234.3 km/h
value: 20 km/h
